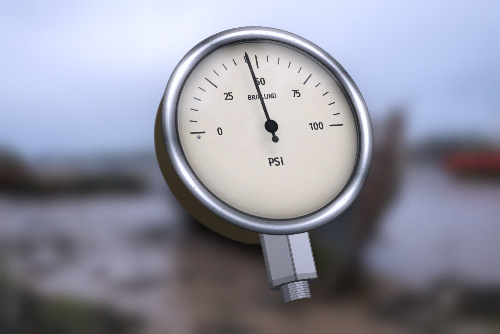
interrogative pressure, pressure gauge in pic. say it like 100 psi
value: 45 psi
